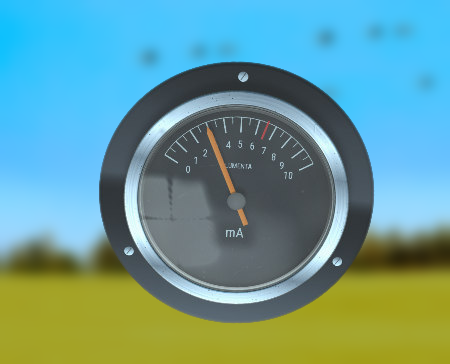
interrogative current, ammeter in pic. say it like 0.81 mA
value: 3 mA
